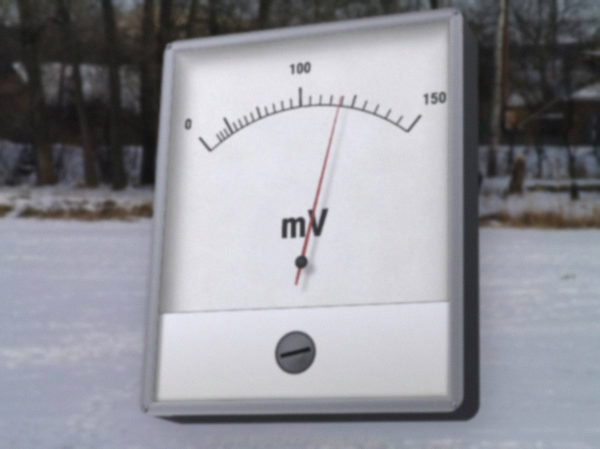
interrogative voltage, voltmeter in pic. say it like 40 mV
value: 120 mV
